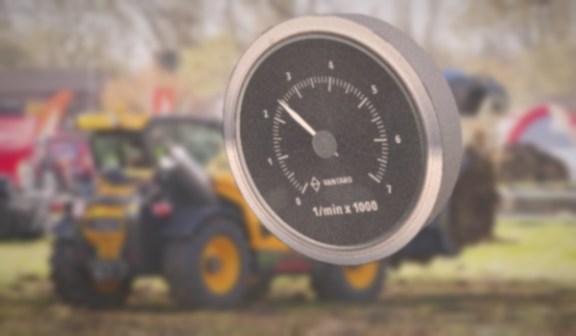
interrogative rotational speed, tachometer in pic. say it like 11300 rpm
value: 2500 rpm
